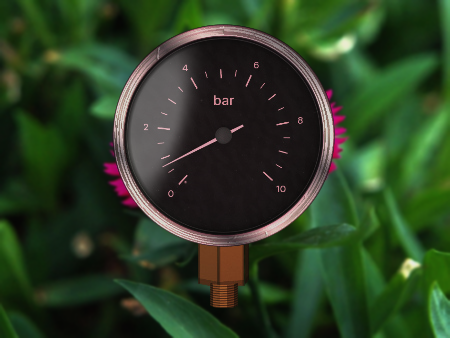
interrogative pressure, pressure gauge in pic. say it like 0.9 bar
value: 0.75 bar
